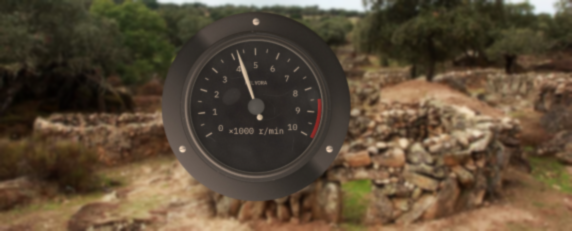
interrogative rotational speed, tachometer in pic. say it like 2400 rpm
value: 4250 rpm
